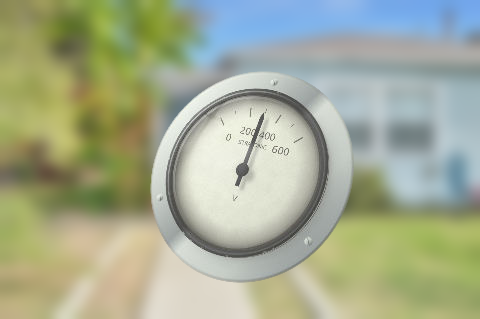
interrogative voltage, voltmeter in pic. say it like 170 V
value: 300 V
